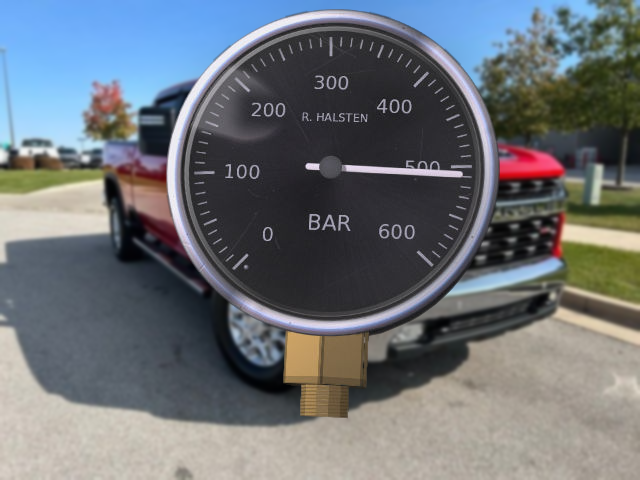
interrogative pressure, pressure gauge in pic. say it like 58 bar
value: 510 bar
